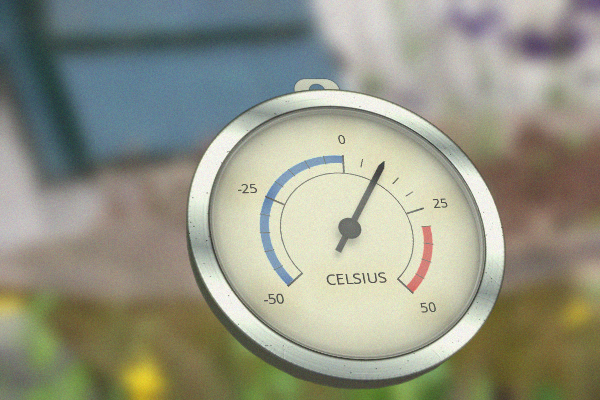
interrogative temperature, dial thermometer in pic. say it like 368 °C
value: 10 °C
